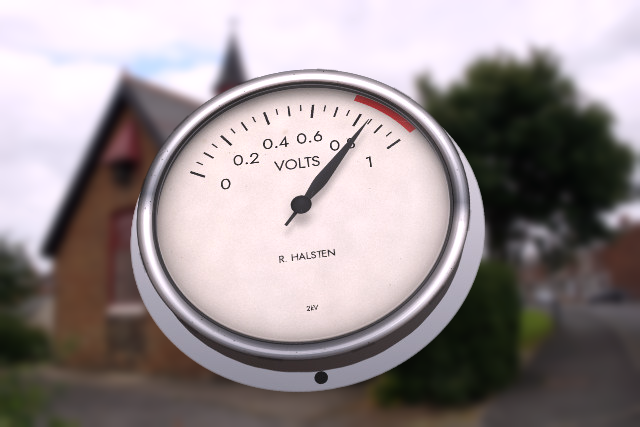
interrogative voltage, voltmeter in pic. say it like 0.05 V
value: 0.85 V
